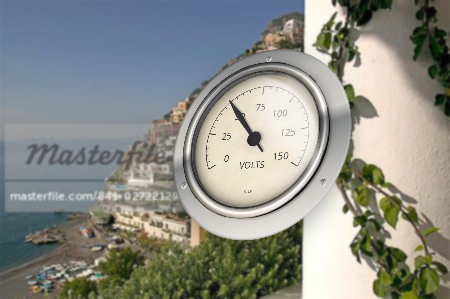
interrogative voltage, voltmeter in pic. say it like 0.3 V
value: 50 V
